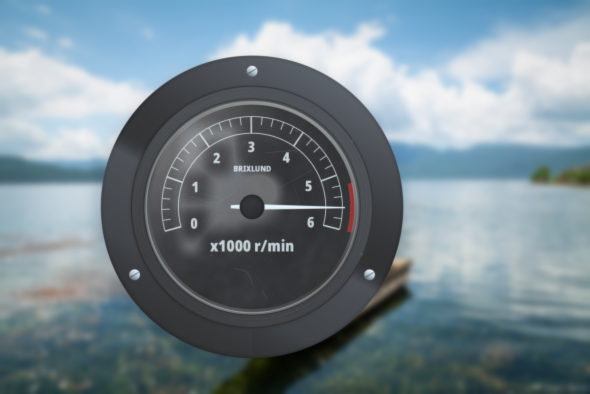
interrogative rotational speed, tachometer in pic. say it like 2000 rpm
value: 5600 rpm
